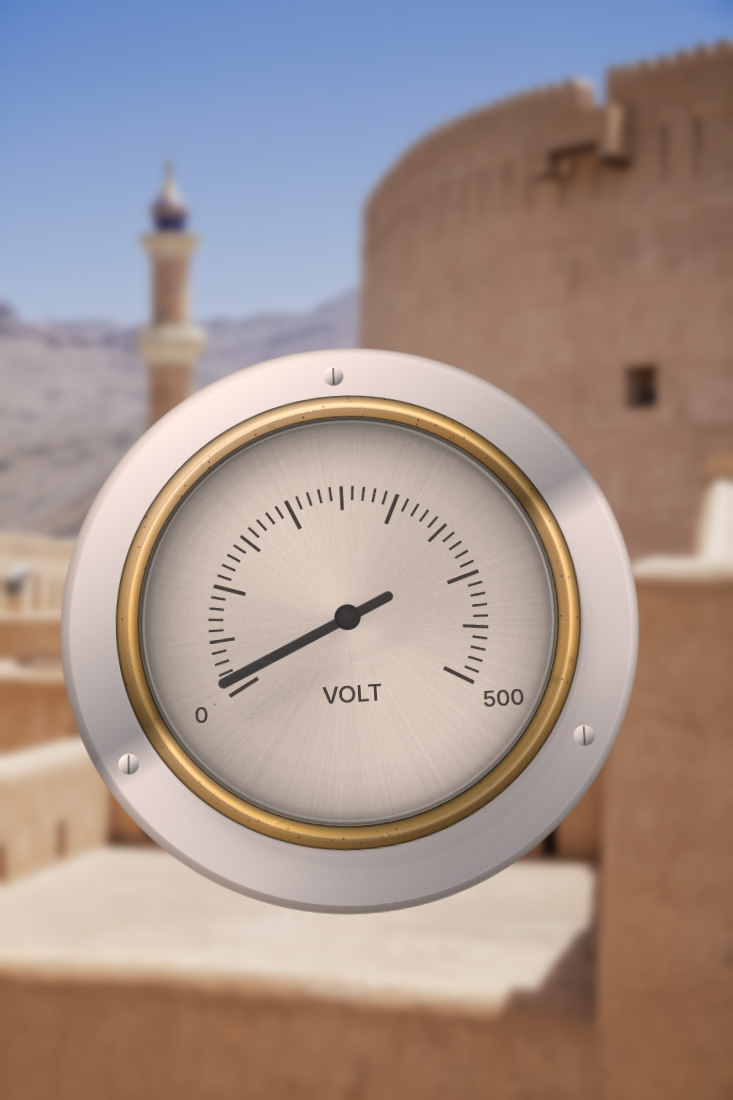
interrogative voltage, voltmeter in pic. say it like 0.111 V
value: 10 V
